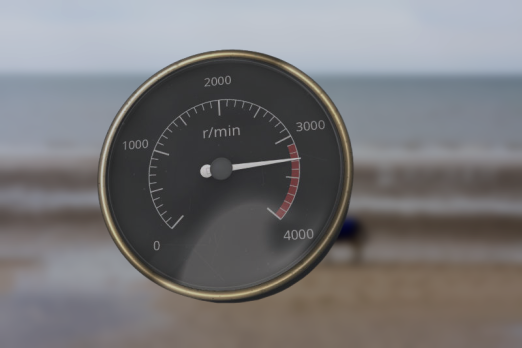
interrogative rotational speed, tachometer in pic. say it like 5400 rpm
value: 3300 rpm
